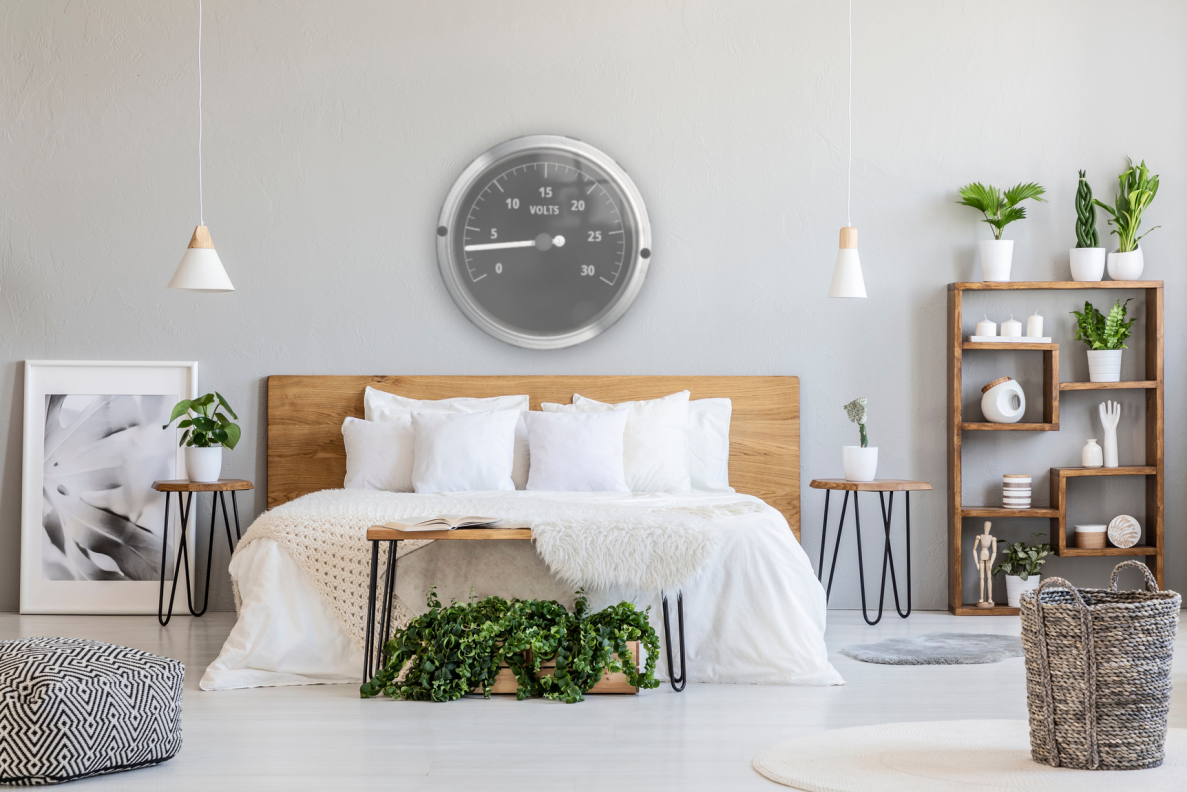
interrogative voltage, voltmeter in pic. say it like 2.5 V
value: 3 V
